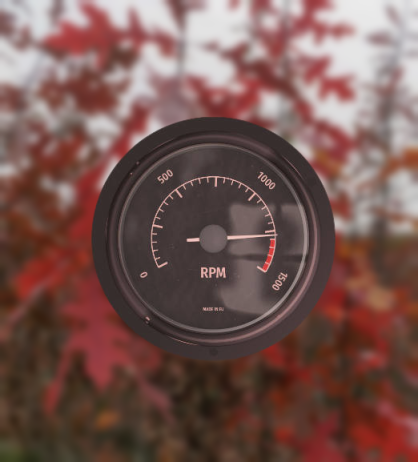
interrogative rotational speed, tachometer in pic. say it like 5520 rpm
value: 1275 rpm
